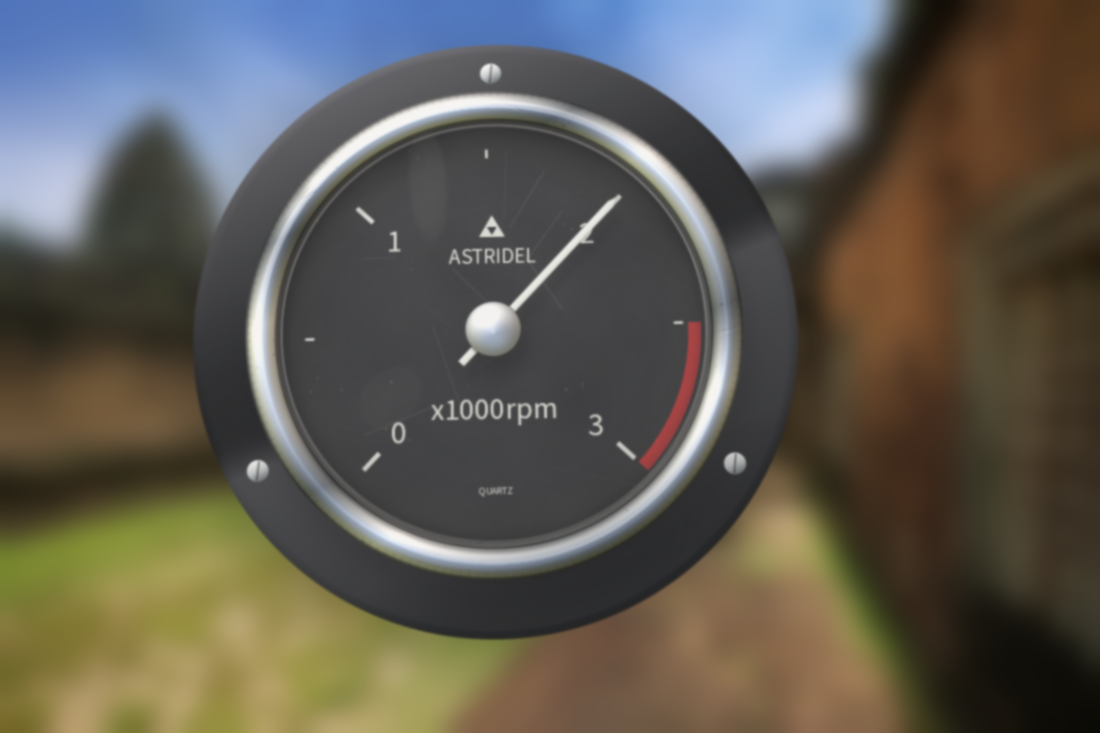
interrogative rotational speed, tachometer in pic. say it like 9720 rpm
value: 2000 rpm
